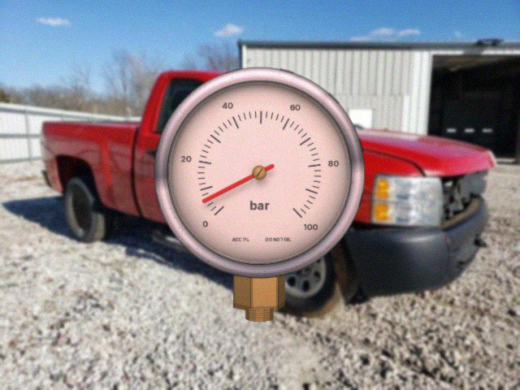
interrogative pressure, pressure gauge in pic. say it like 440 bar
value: 6 bar
